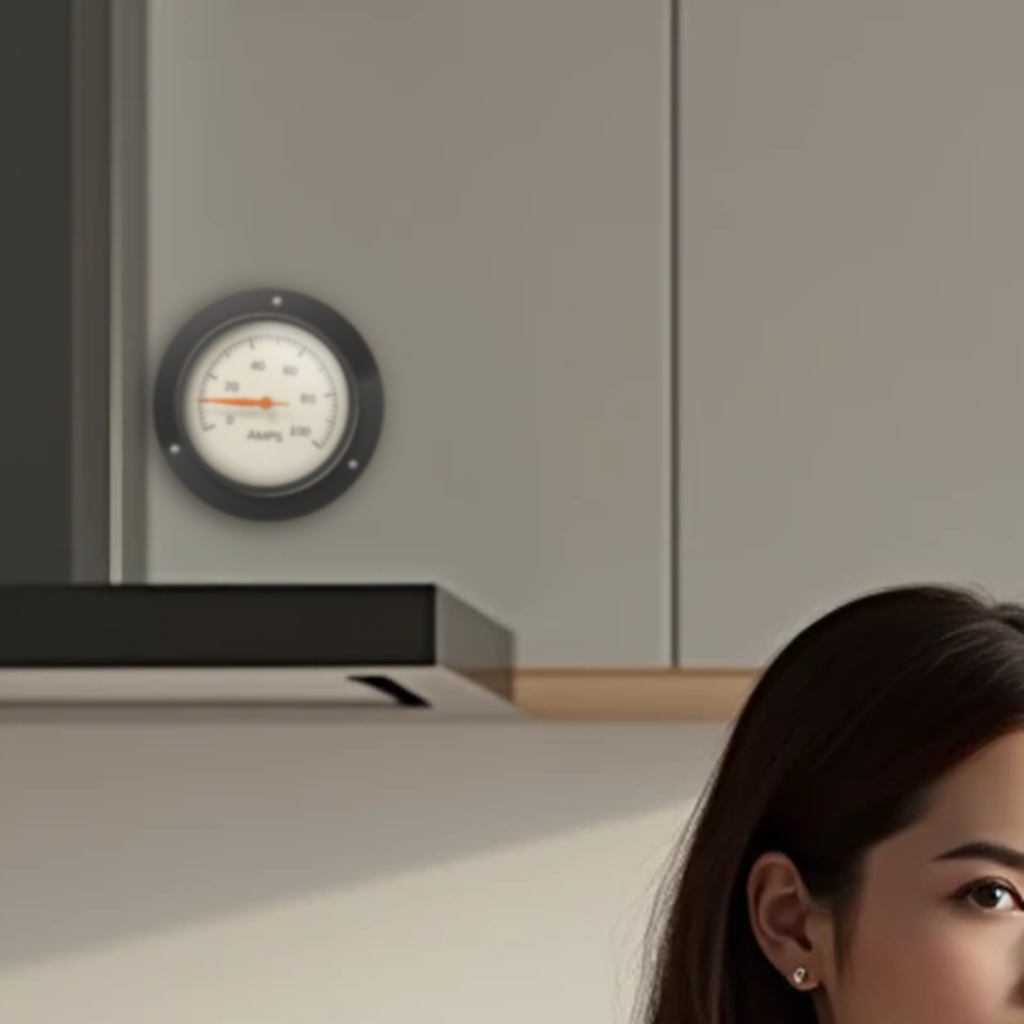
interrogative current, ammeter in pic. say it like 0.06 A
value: 10 A
